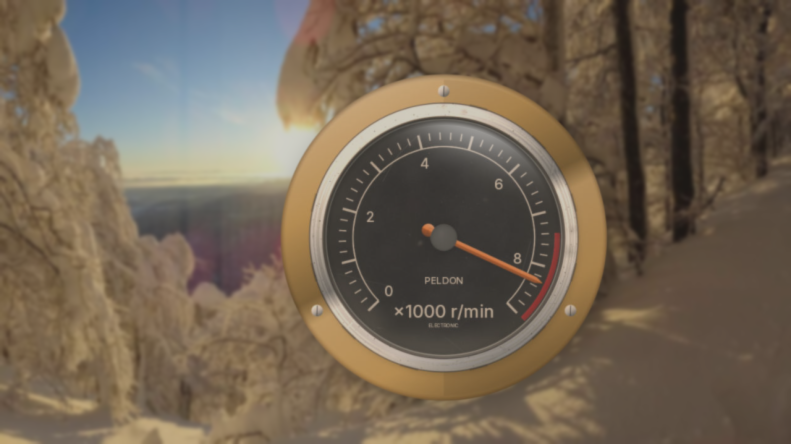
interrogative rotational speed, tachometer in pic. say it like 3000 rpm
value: 8300 rpm
